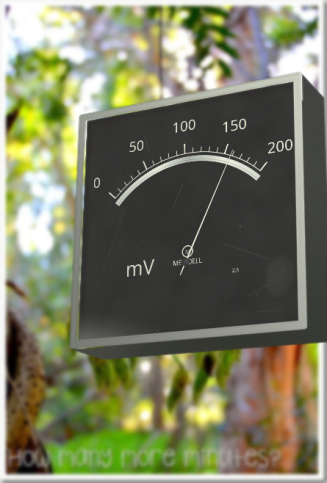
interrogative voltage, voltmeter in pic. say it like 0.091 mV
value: 160 mV
